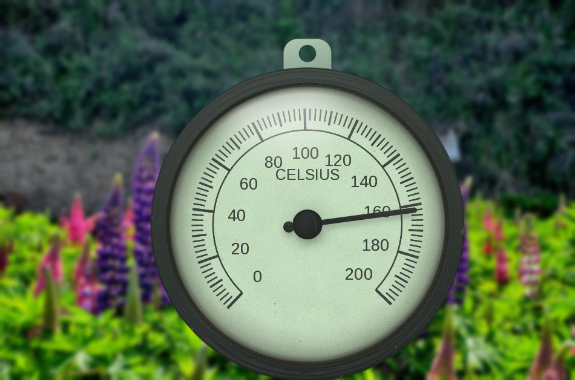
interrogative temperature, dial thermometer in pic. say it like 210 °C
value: 162 °C
